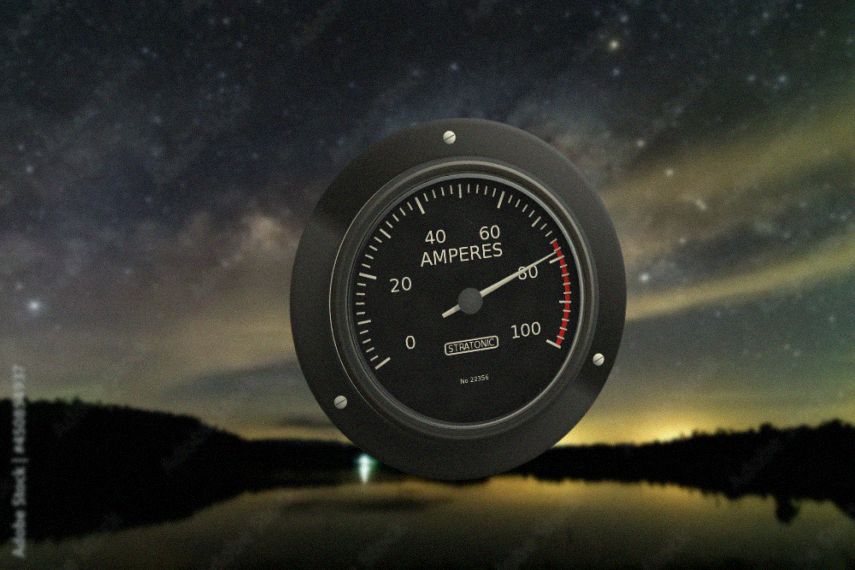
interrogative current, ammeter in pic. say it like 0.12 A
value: 78 A
